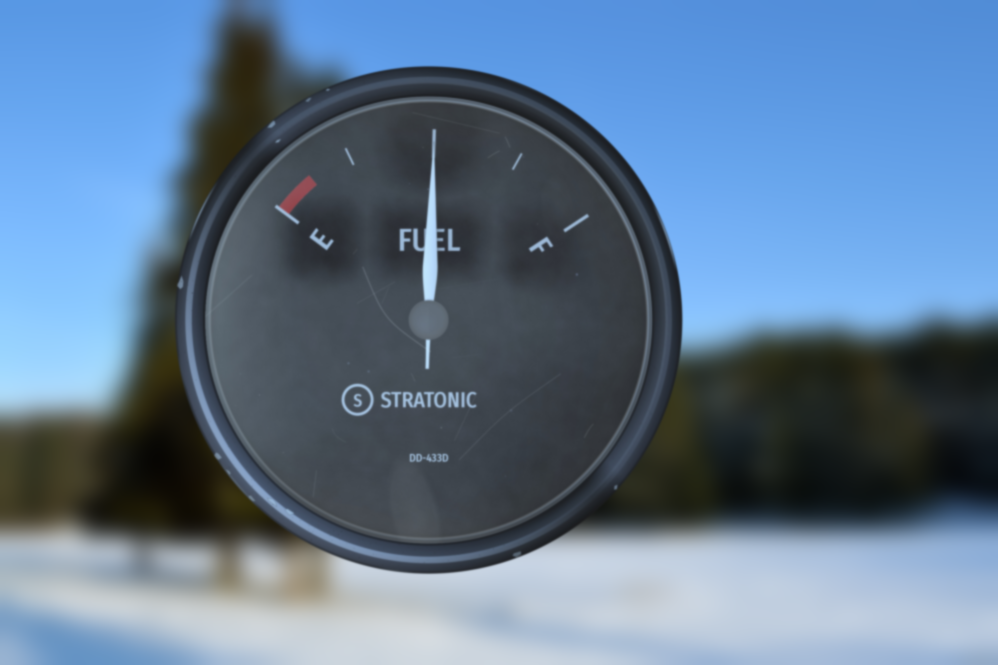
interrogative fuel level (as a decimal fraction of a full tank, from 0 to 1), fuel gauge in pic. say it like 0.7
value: 0.5
